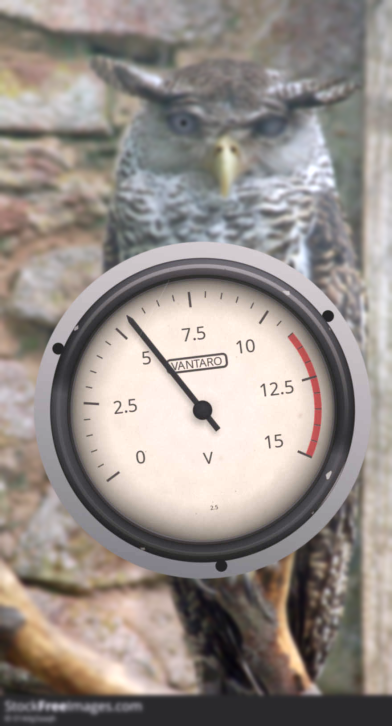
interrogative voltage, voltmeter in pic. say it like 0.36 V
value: 5.5 V
